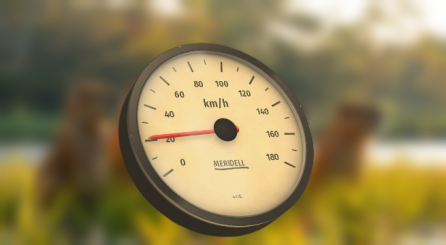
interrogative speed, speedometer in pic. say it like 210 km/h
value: 20 km/h
